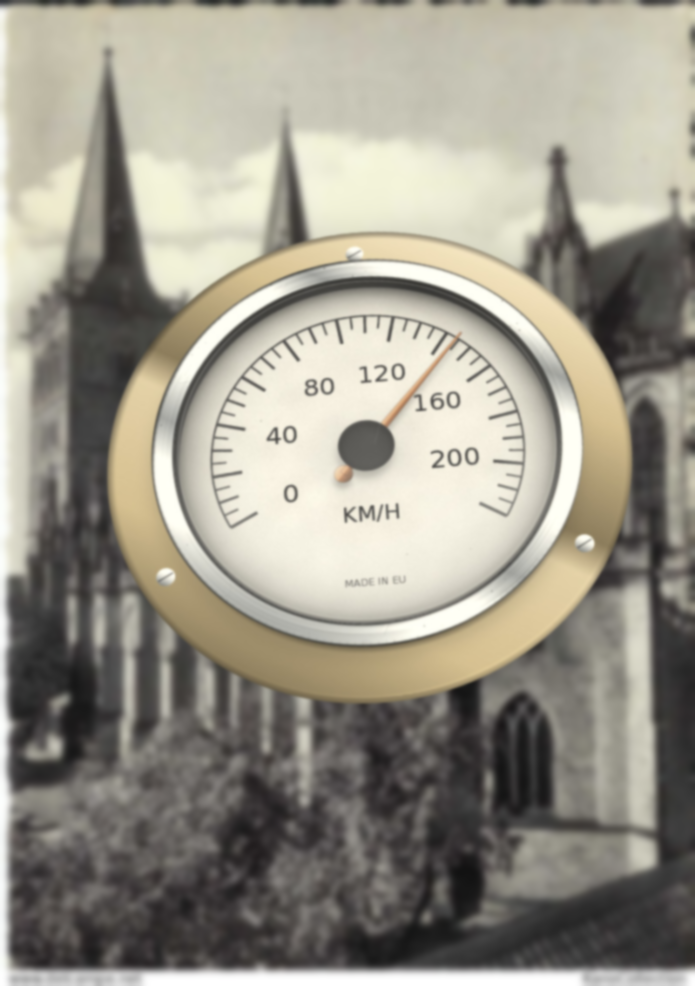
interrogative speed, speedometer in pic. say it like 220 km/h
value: 145 km/h
